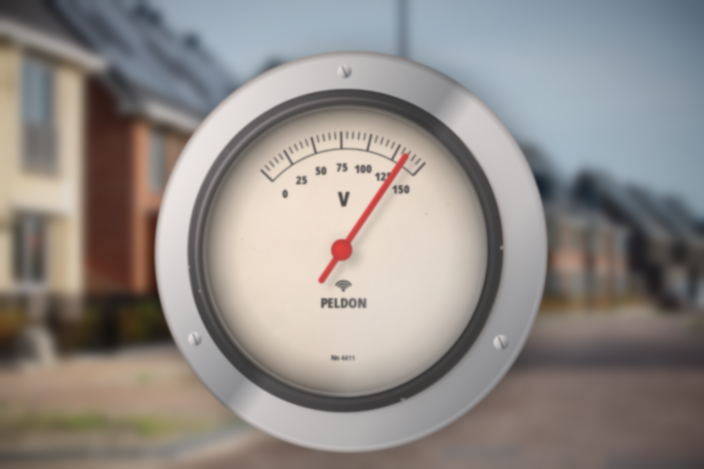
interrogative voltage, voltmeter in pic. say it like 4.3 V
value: 135 V
